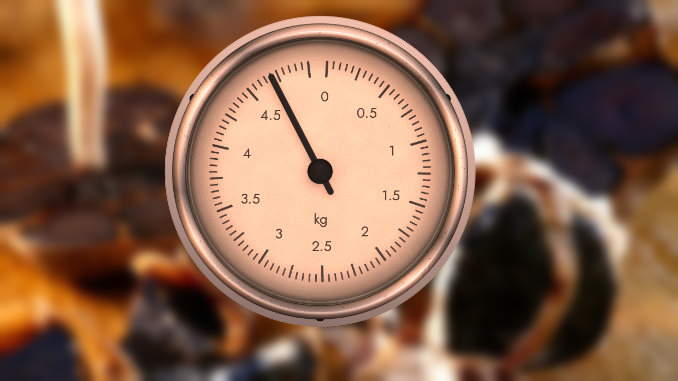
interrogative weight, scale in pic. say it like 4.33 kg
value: 4.7 kg
